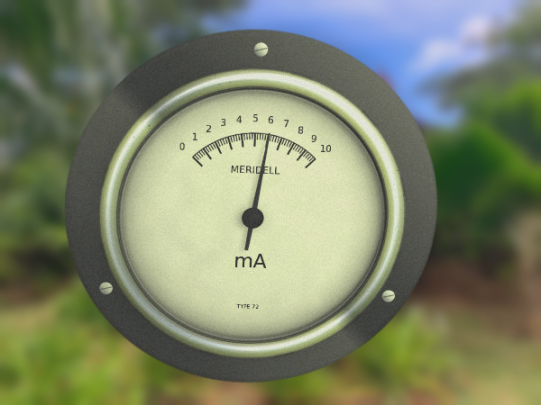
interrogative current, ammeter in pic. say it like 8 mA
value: 6 mA
